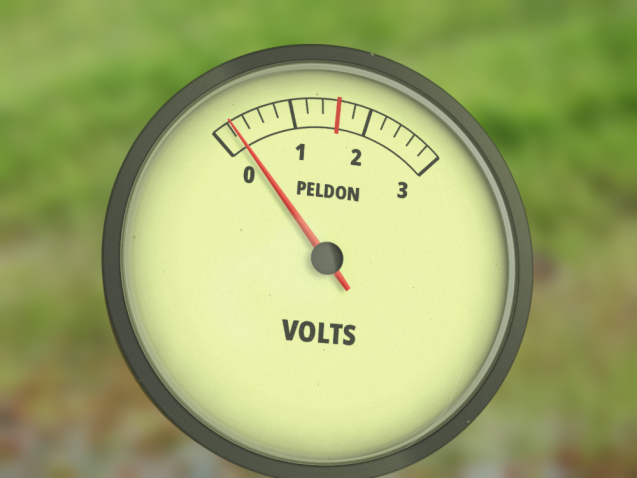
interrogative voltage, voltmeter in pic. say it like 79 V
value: 0.2 V
